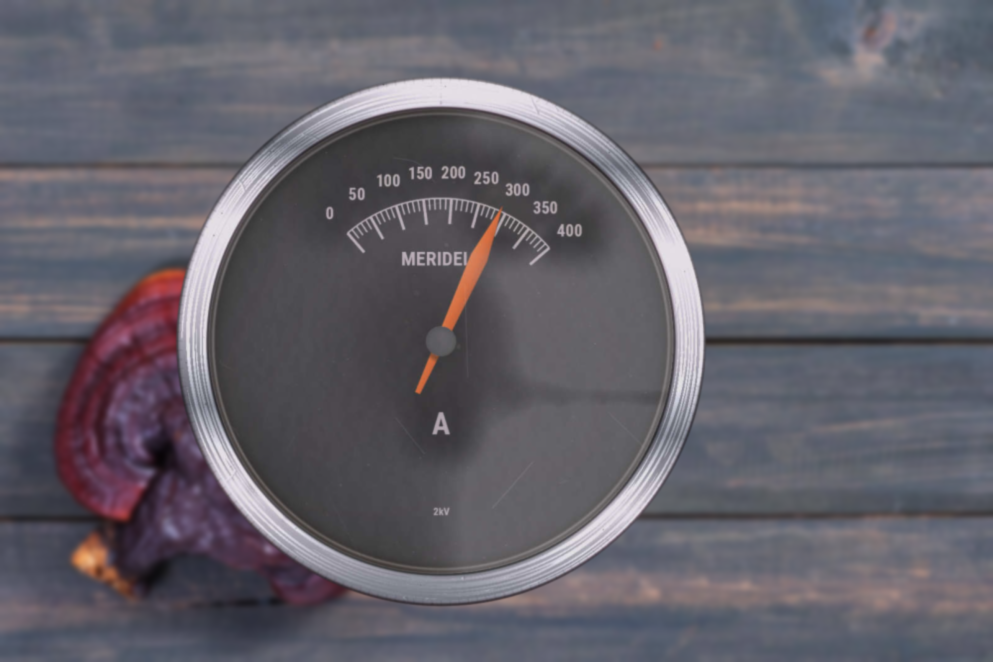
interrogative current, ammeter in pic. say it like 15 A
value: 290 A
